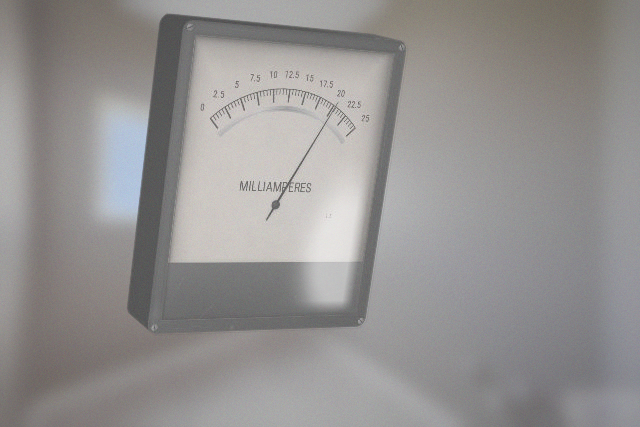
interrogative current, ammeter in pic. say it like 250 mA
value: 20 mA
